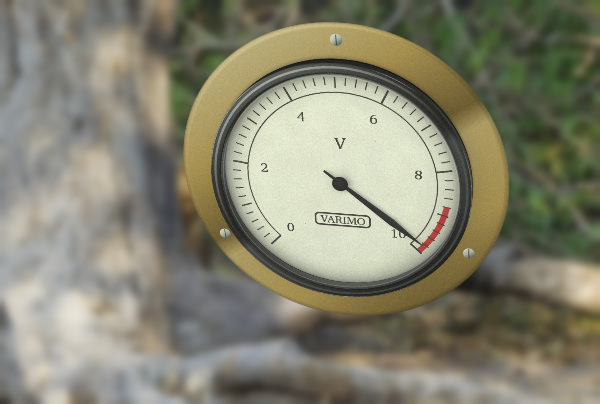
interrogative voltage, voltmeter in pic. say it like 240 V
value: 9.8 V
